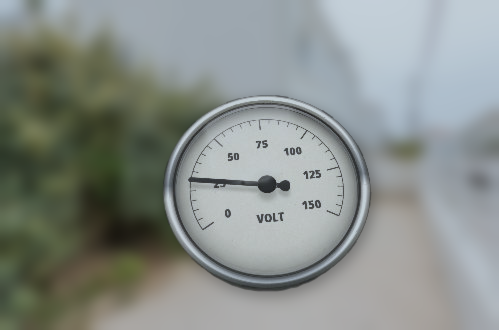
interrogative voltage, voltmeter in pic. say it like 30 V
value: 25 V
